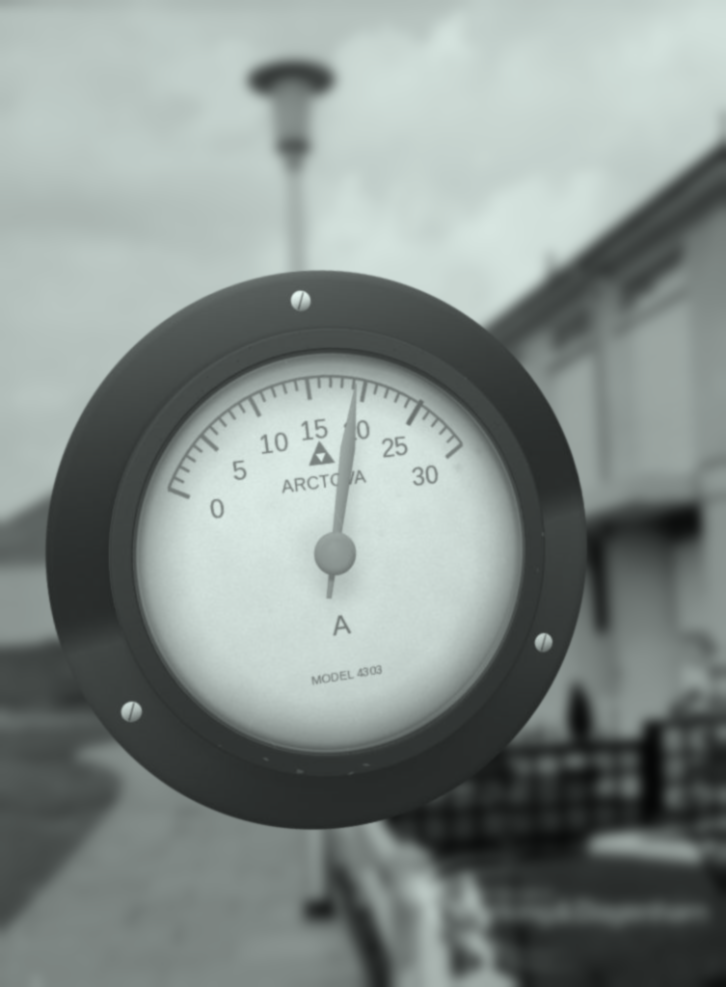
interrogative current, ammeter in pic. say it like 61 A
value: 19 A
